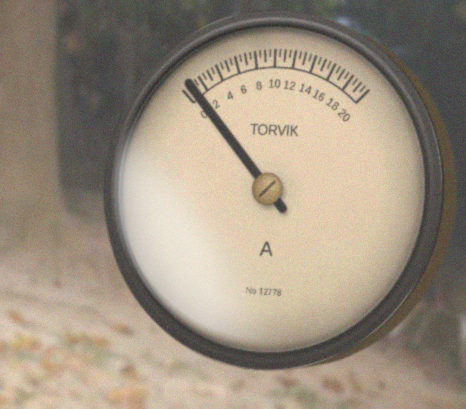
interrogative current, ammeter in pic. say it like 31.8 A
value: 1 A
